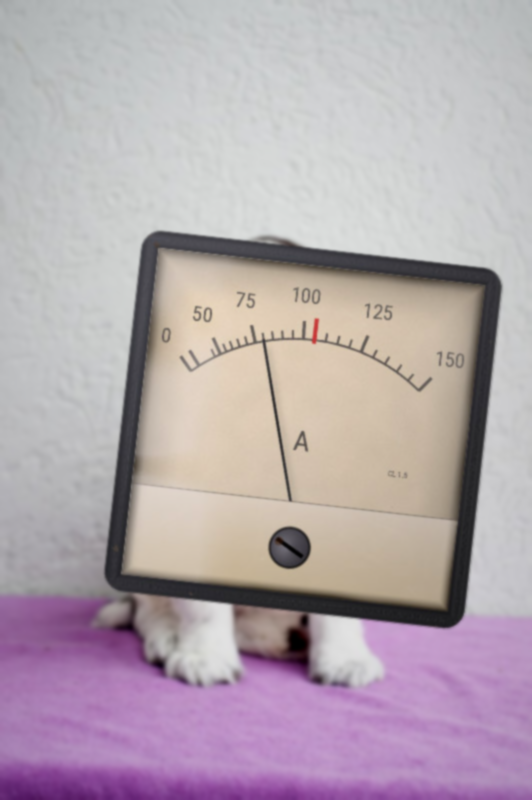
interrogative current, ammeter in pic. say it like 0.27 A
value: 80 A
